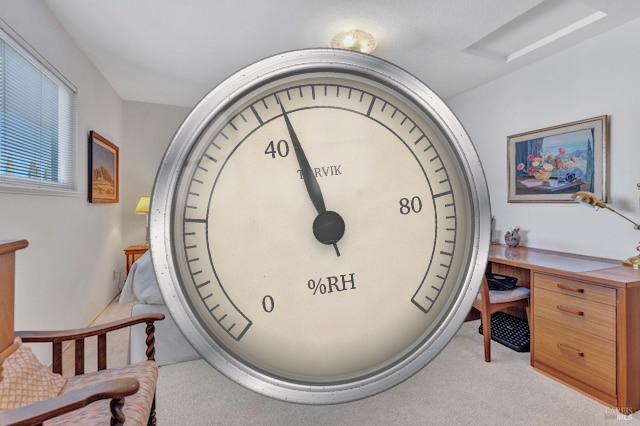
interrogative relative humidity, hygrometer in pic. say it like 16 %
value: 44 %
